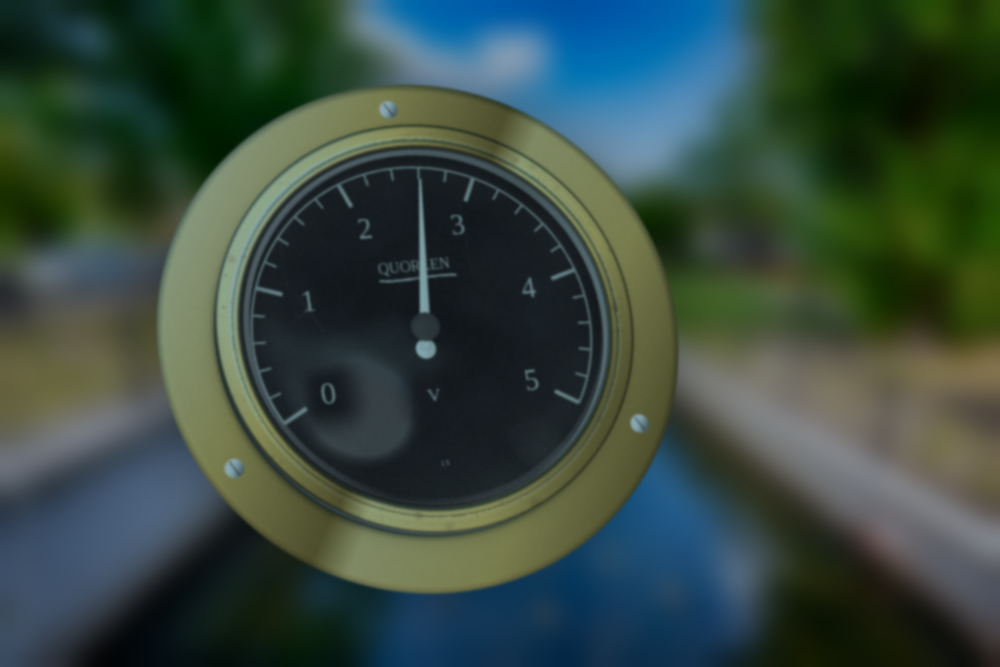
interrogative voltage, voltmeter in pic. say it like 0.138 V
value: 2.6 V
